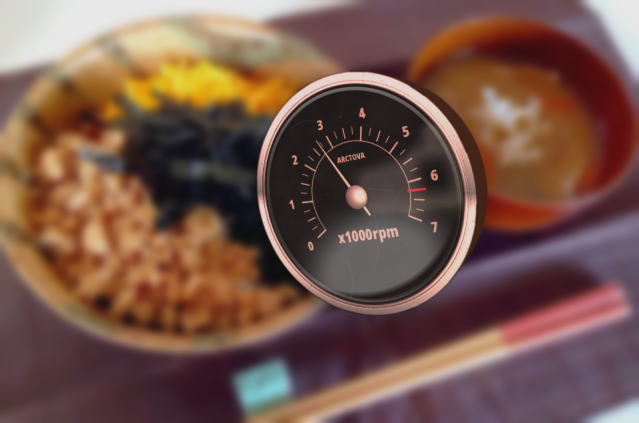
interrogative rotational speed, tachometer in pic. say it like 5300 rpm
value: 2750 rpm
